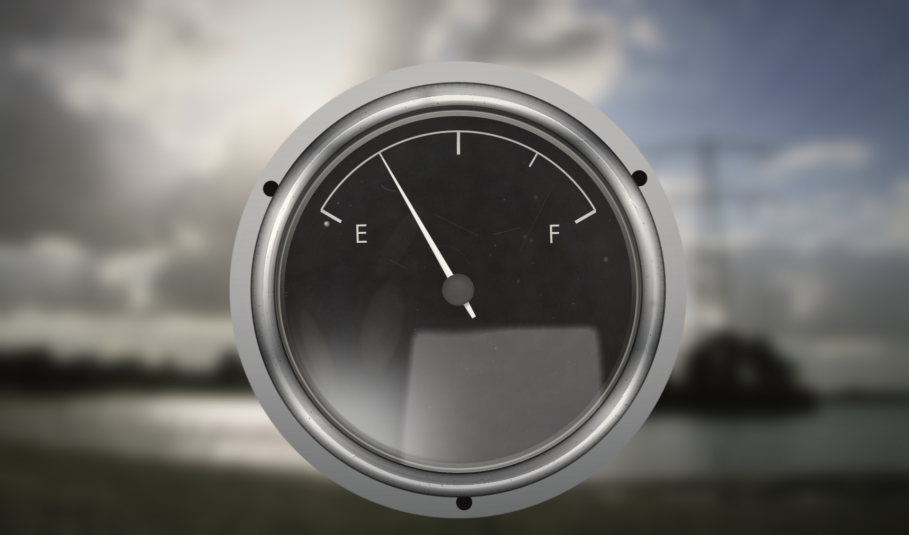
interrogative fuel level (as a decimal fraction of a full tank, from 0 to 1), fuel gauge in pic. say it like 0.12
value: 0.25
